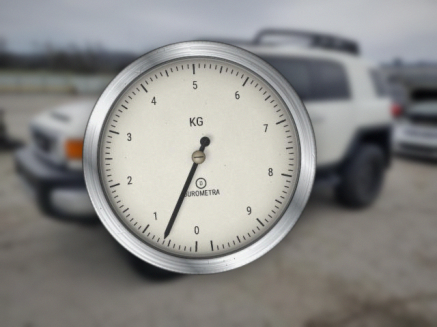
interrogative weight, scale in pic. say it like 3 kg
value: 0.6 kg
